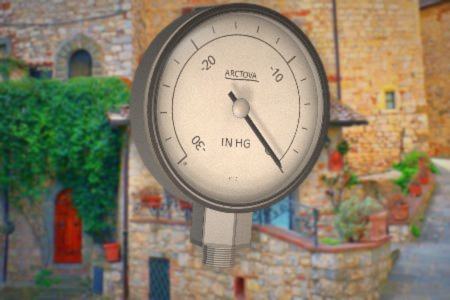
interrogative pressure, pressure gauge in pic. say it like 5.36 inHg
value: 0 inHg
